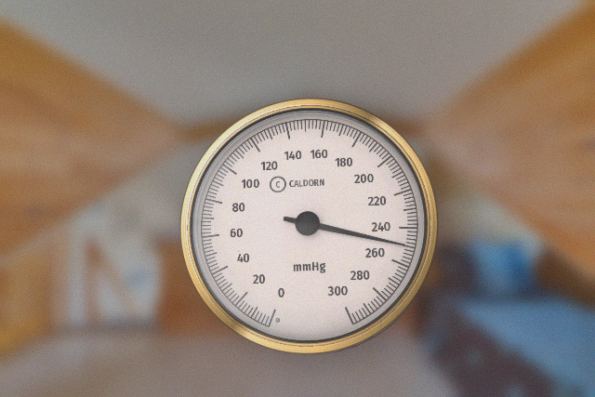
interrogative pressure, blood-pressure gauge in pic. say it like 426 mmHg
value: 250 mmHg
